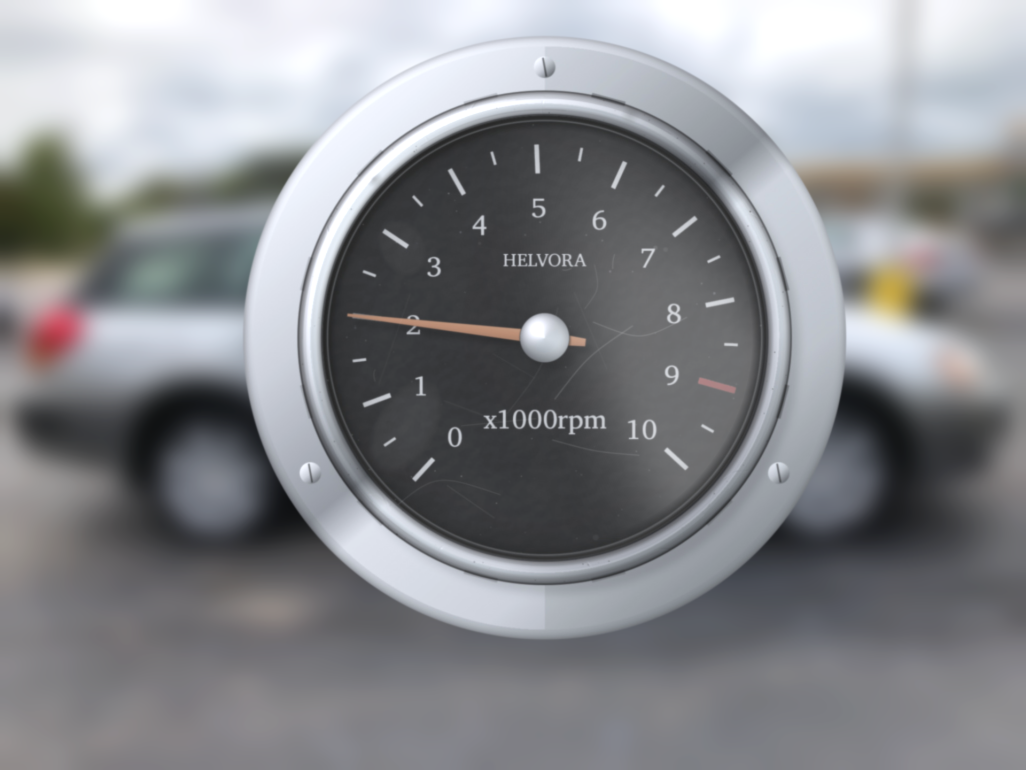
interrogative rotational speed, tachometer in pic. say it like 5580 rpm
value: 2000 rpm
